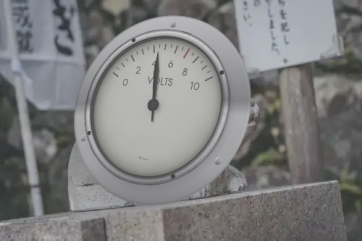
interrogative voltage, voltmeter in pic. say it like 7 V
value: 4.5 V
